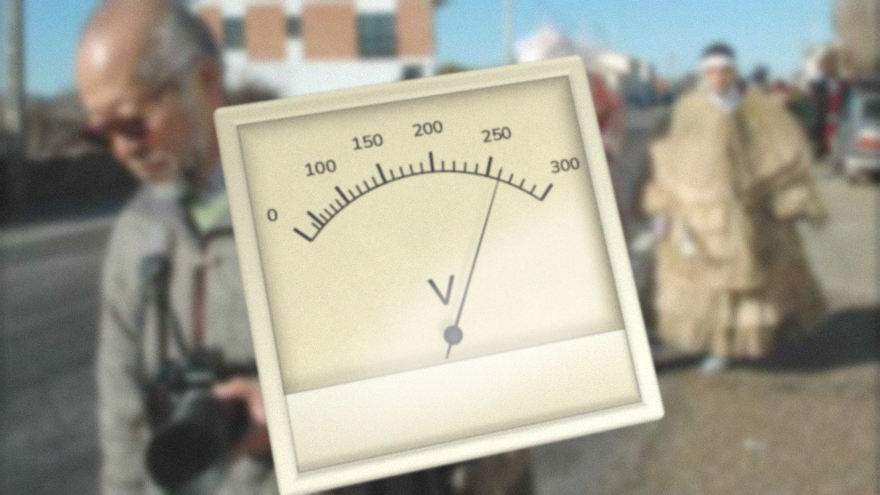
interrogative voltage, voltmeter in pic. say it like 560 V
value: 260 V
